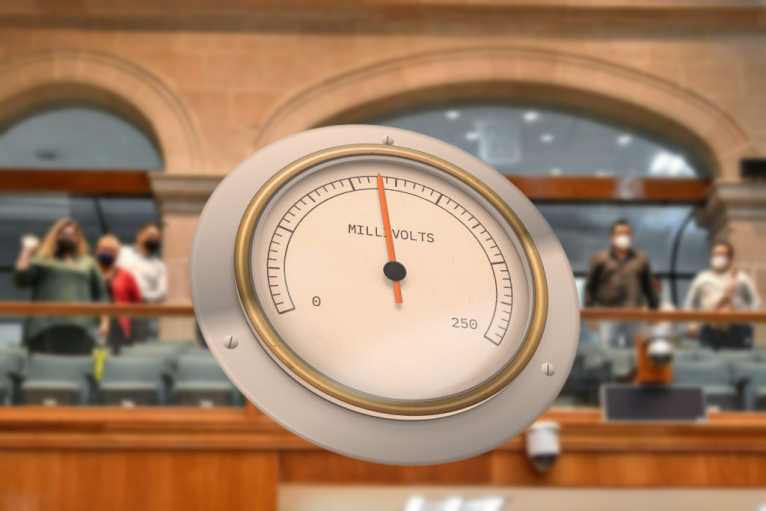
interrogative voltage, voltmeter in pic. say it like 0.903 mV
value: 115 mV
